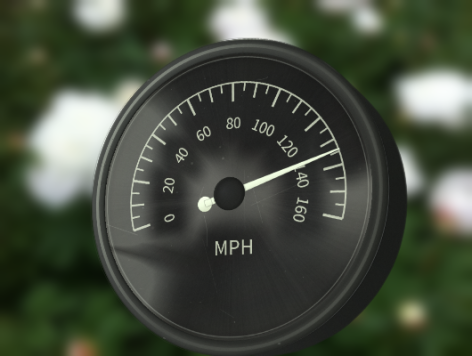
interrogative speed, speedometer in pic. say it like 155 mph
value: 135 mph
